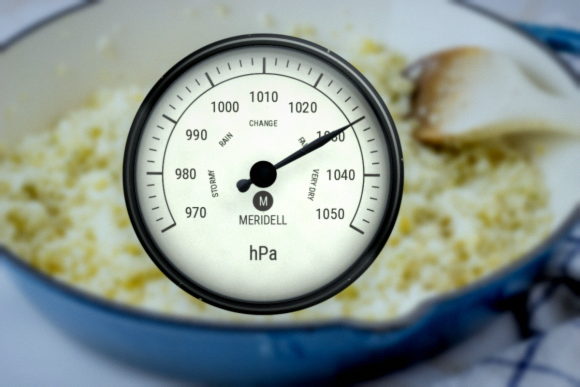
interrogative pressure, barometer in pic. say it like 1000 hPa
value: 1030 hPa
